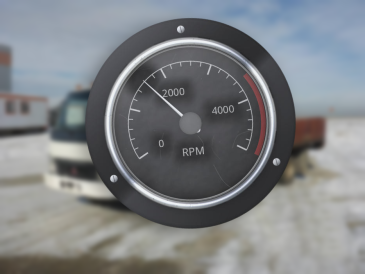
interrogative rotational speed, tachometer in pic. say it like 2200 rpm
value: 1600 rpm
